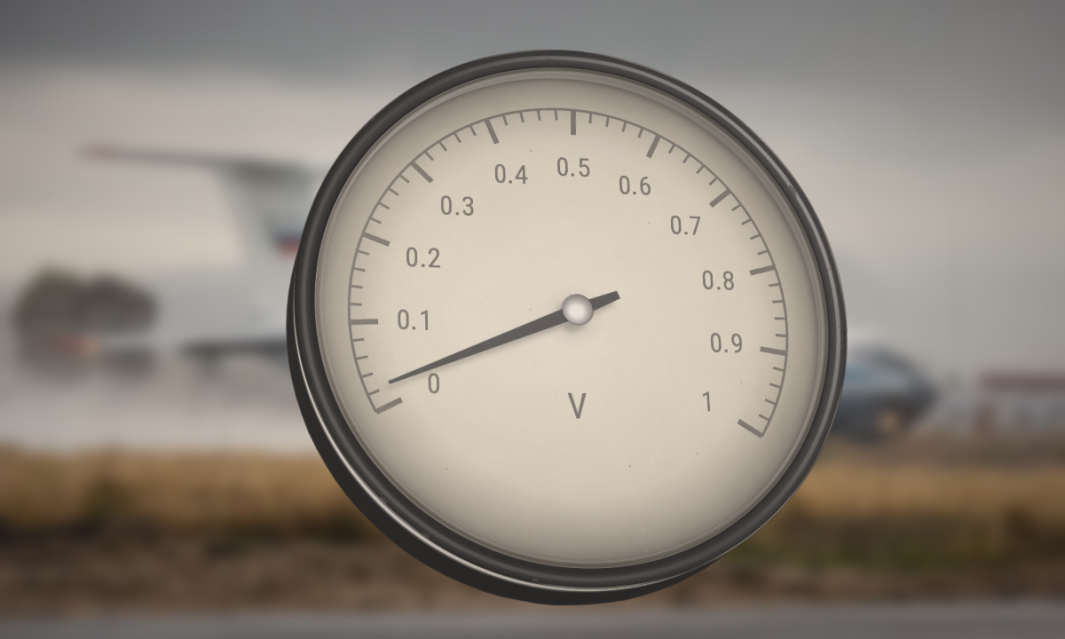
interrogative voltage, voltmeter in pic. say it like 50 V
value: 0.02 V
